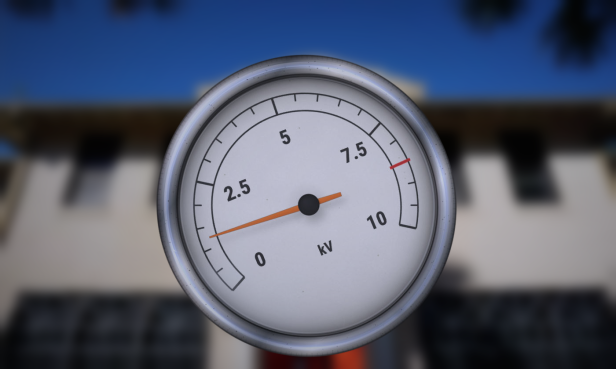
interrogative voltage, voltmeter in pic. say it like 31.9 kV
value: 1.25 kV
